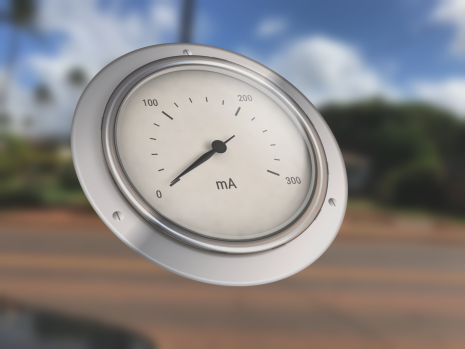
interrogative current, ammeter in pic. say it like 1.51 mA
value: 0 mA
